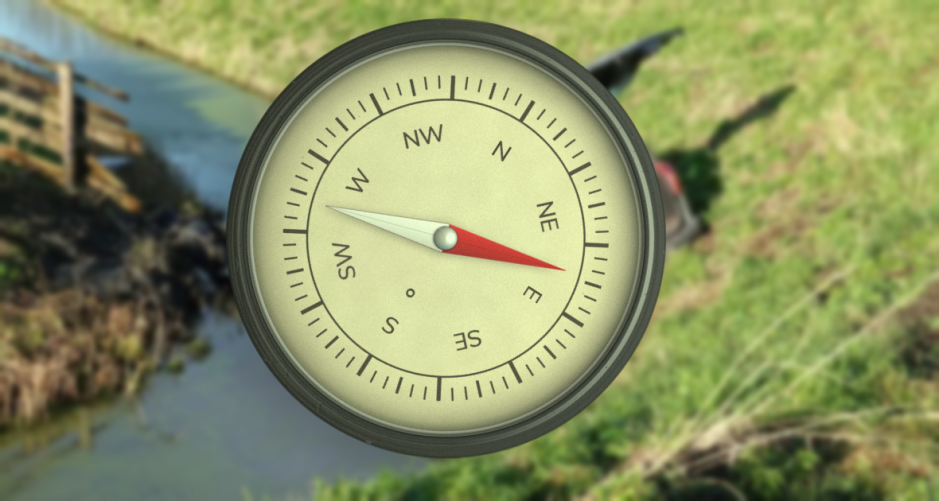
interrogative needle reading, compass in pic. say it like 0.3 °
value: 72.5 °
